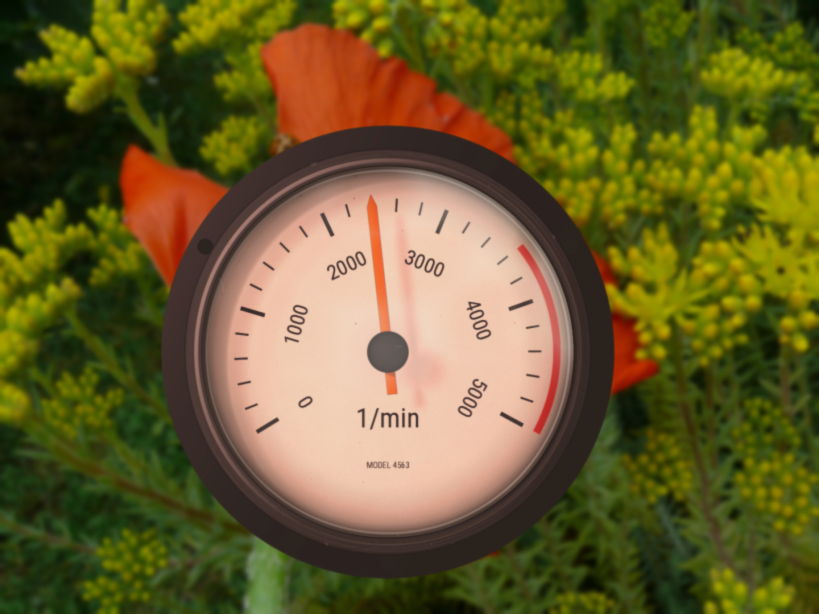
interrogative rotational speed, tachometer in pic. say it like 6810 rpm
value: 2400 rpm
